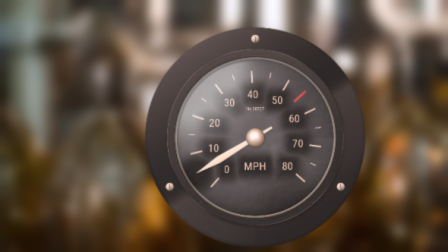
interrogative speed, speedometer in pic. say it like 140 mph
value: 5 mph
